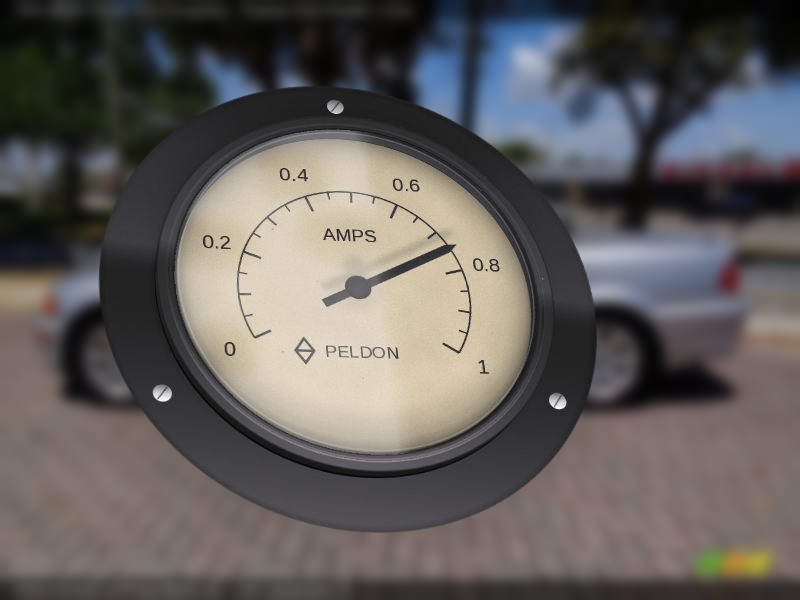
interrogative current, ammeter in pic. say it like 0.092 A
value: 0.75 A
